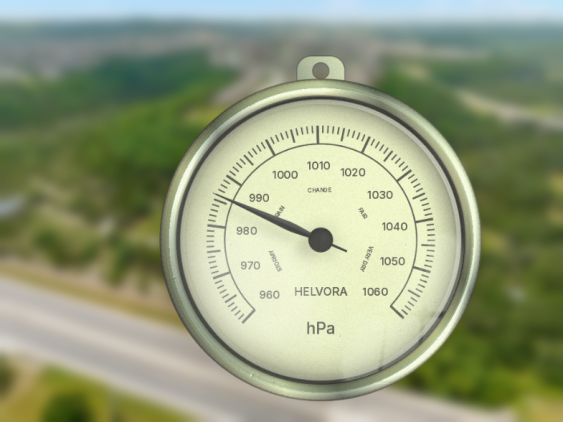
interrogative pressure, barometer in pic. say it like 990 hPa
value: 986 hPa
